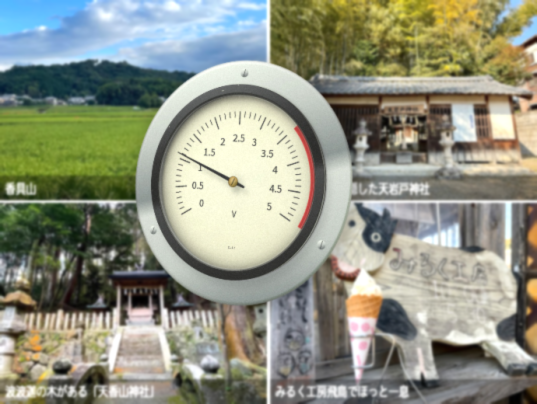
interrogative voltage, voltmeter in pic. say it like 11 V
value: 1.1 V
